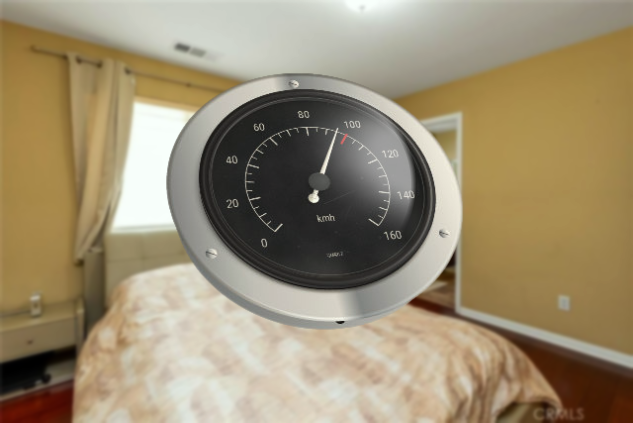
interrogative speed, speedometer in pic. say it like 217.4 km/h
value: 95 km/h
